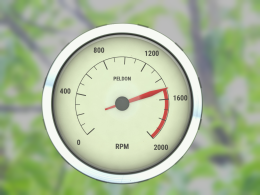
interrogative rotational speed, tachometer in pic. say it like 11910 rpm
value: 1500 rpm
